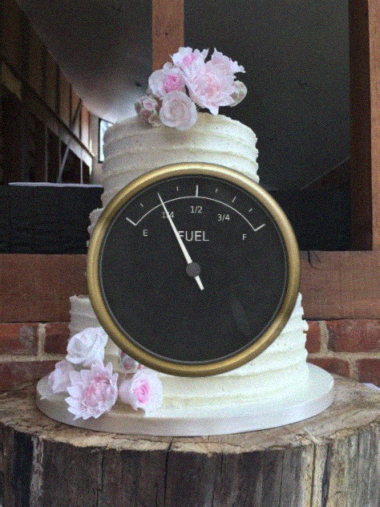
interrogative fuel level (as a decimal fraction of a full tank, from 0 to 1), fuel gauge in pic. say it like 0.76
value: 0.25
